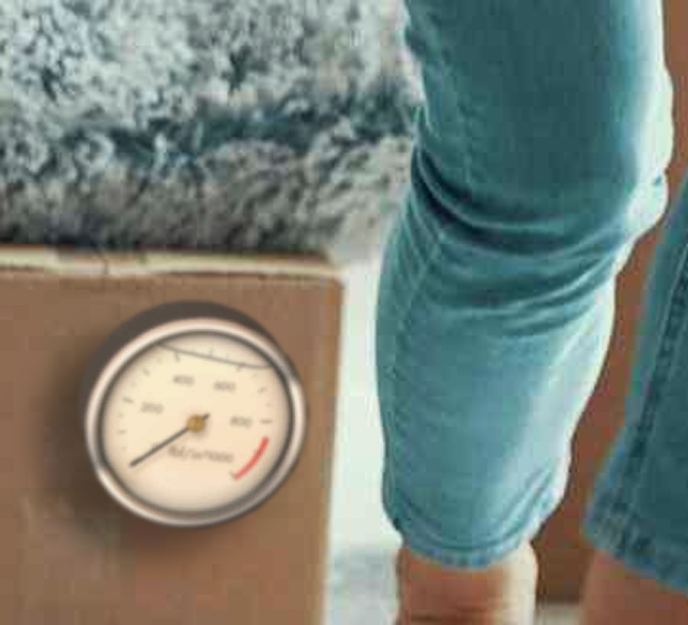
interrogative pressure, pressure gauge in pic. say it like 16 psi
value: 0 psi
